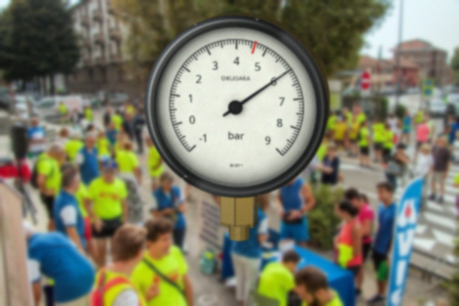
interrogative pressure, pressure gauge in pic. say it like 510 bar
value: 6 bar
